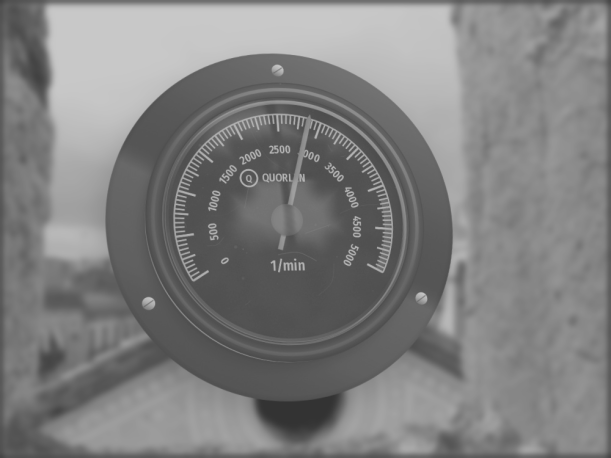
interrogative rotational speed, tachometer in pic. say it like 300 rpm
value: 2850 rpm
